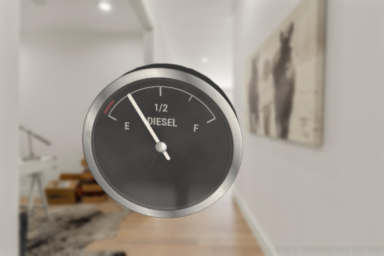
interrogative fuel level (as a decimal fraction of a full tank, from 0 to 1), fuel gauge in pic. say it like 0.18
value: 0.25
